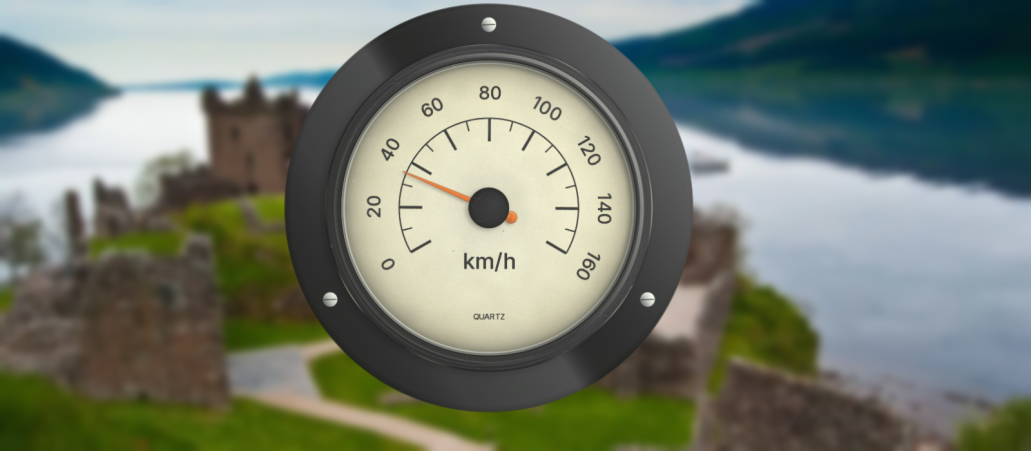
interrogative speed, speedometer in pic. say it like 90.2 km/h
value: 35 km/h
